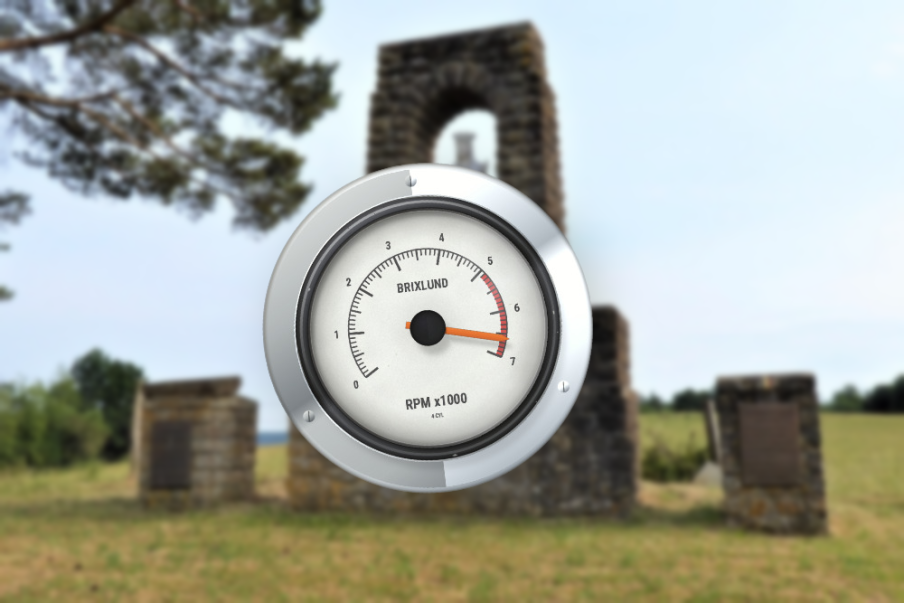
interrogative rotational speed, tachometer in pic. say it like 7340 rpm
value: 6600 rpm
